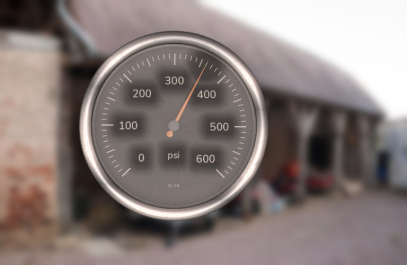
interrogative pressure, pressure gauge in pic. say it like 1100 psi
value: 360 psi
